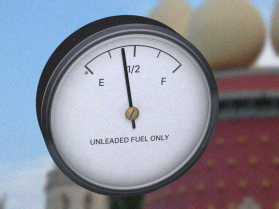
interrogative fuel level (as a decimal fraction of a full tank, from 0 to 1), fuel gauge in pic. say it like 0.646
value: 0.375
